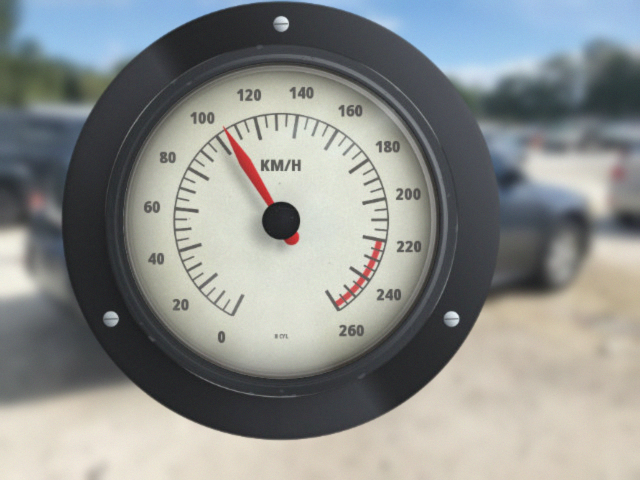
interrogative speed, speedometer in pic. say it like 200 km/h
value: 105 km/h
